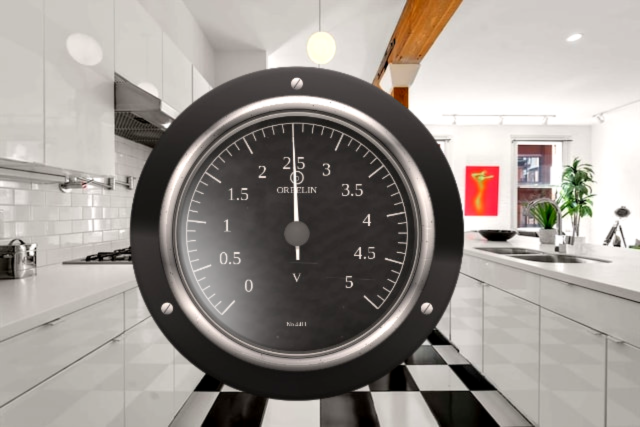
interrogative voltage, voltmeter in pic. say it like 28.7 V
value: 2.5 V
